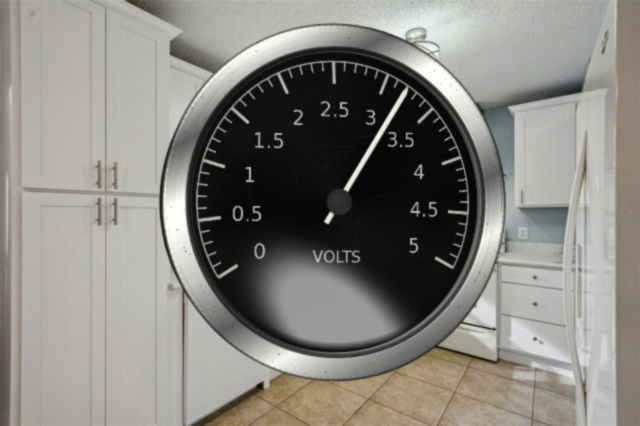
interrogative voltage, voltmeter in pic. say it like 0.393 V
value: 3.2 V
